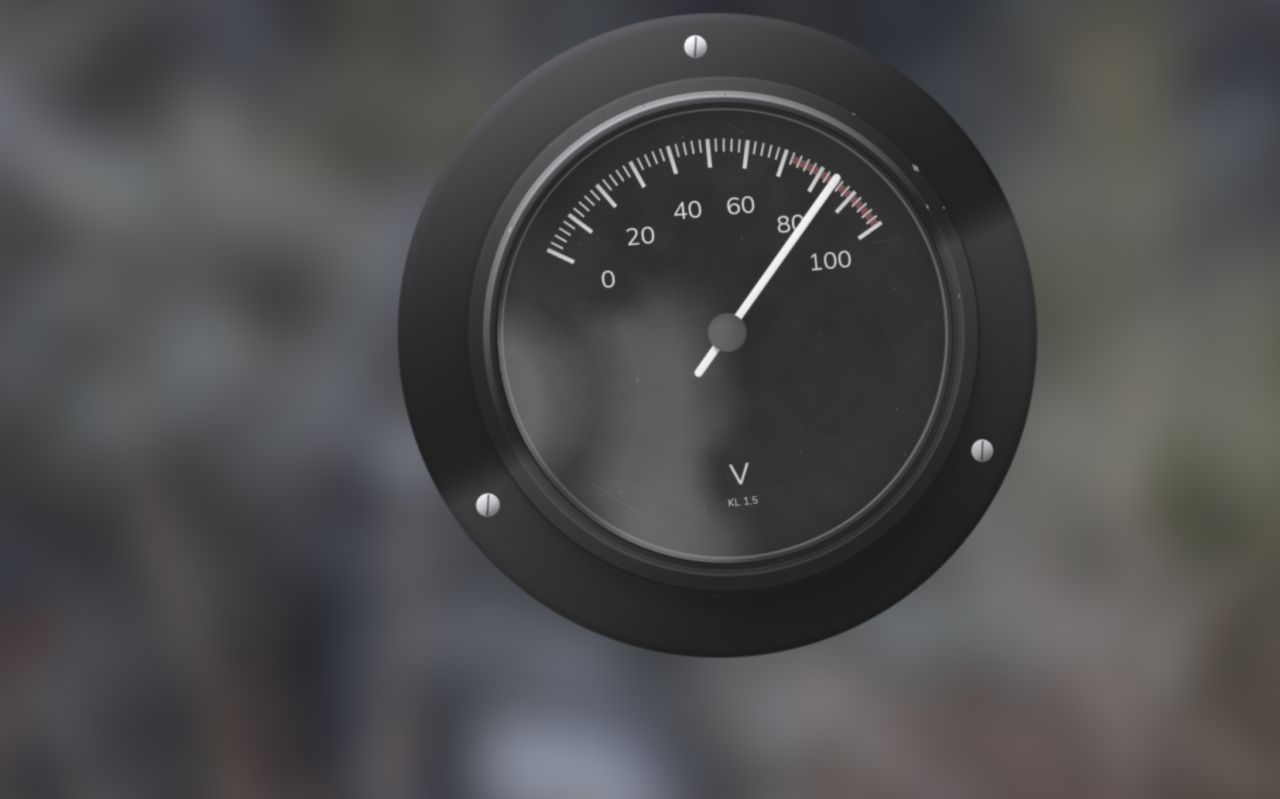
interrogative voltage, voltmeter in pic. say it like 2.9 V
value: 84 V
